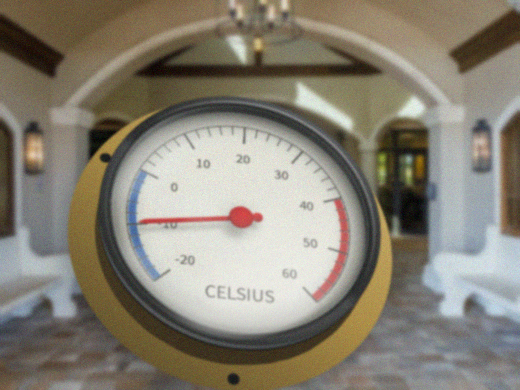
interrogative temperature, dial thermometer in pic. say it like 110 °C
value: -10 °C
